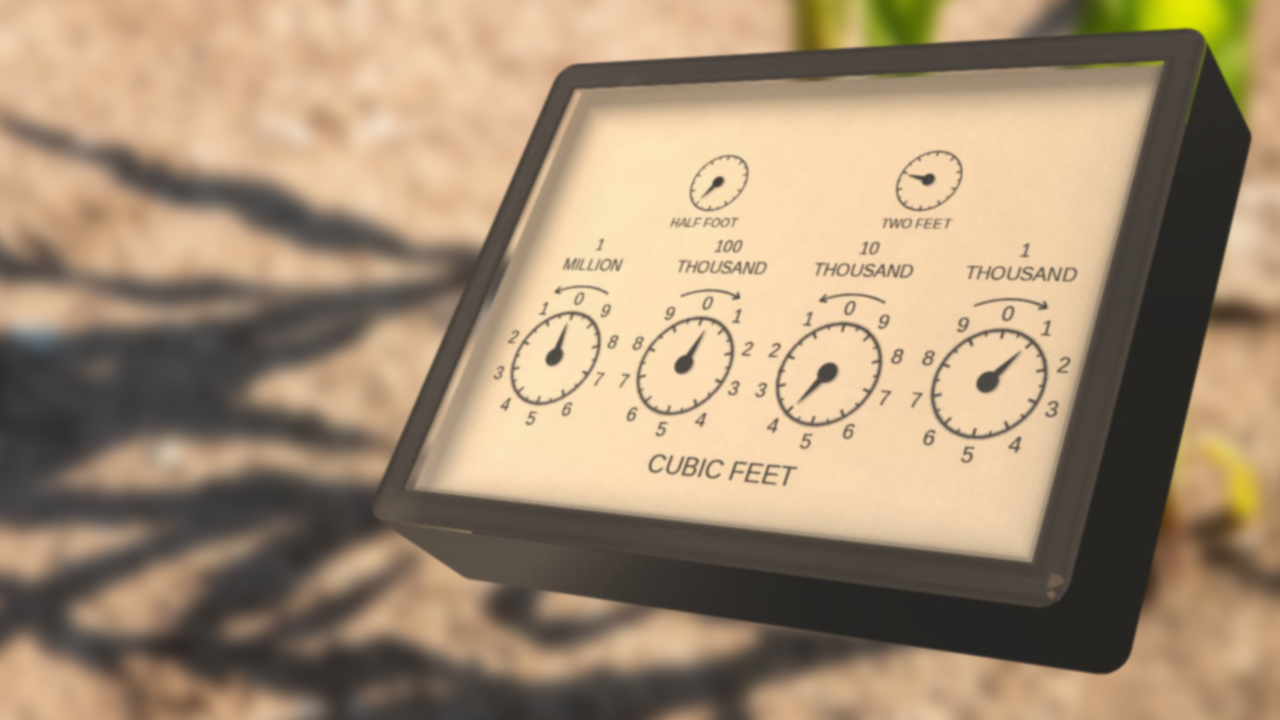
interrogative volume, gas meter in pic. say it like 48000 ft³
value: 4100 ft³
